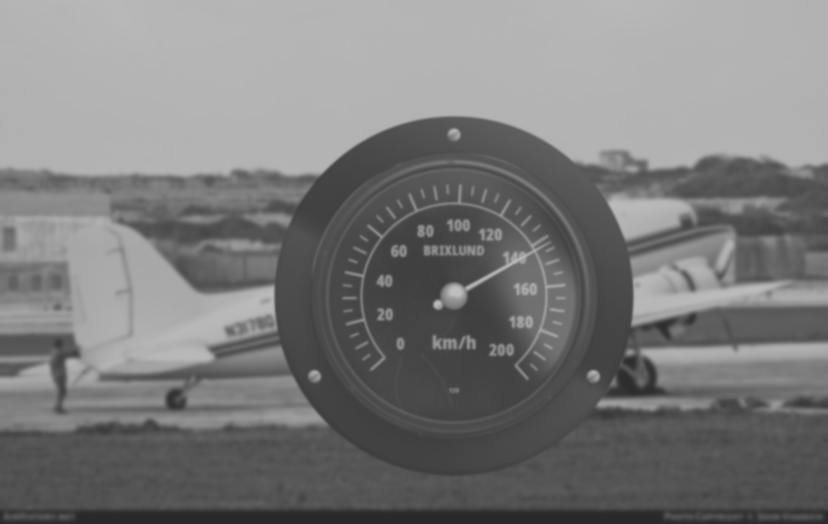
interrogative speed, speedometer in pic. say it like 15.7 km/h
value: 142.5 km/h
